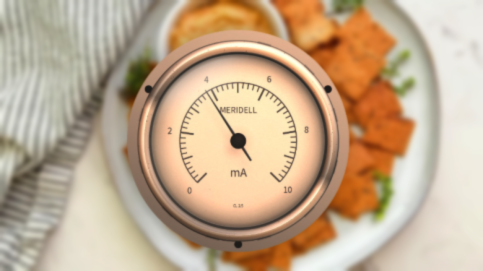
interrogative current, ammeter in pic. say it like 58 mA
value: 3.8 mA
